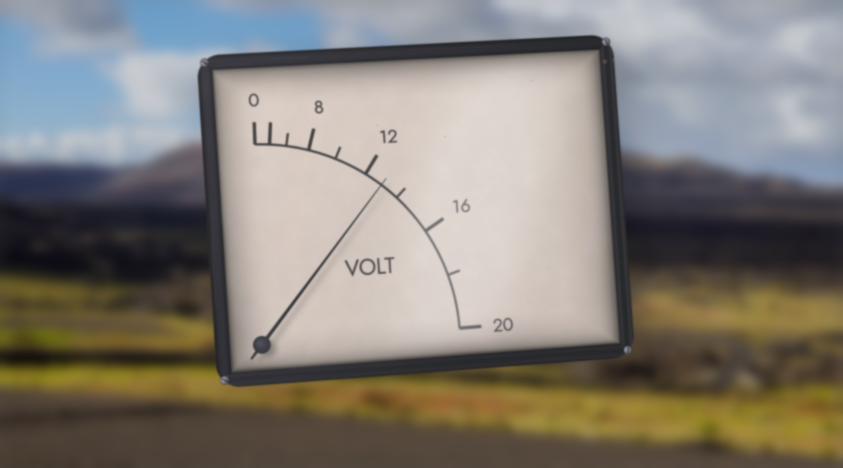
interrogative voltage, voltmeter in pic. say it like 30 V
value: 13 V
